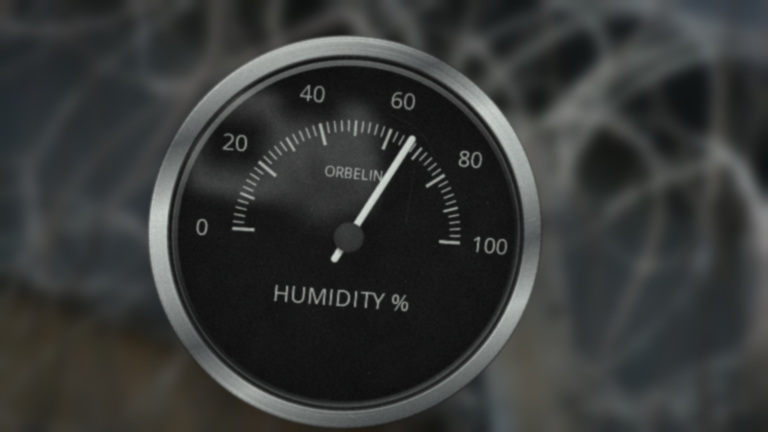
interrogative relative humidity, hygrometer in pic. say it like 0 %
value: 66 %
